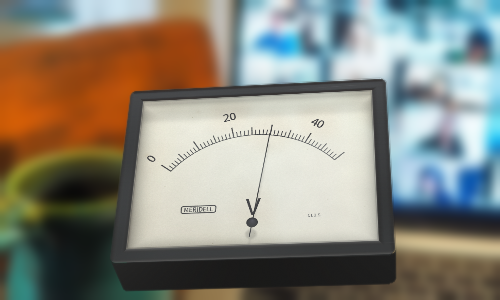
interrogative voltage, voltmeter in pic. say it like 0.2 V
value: 30 V
